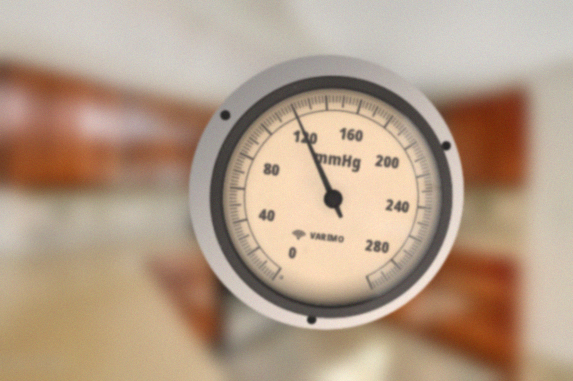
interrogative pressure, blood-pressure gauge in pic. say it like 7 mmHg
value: 120 mmHg
